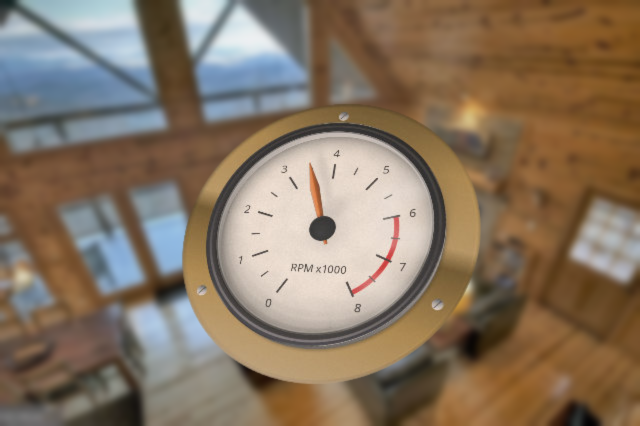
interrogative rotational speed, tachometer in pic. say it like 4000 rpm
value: 3500 rpm
